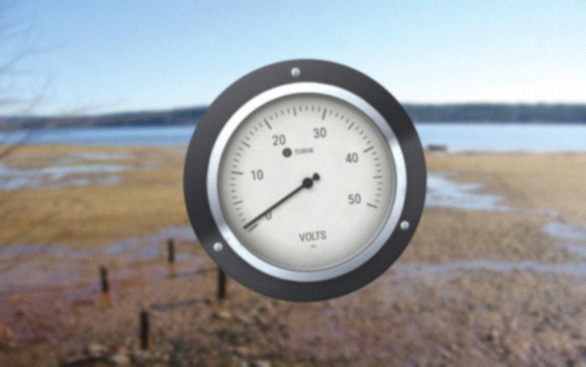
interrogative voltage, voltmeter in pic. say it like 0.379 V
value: 1 V
